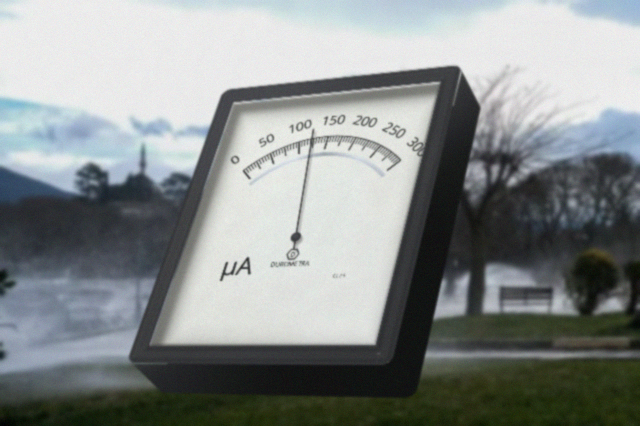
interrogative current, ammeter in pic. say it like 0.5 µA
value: 125 µA
